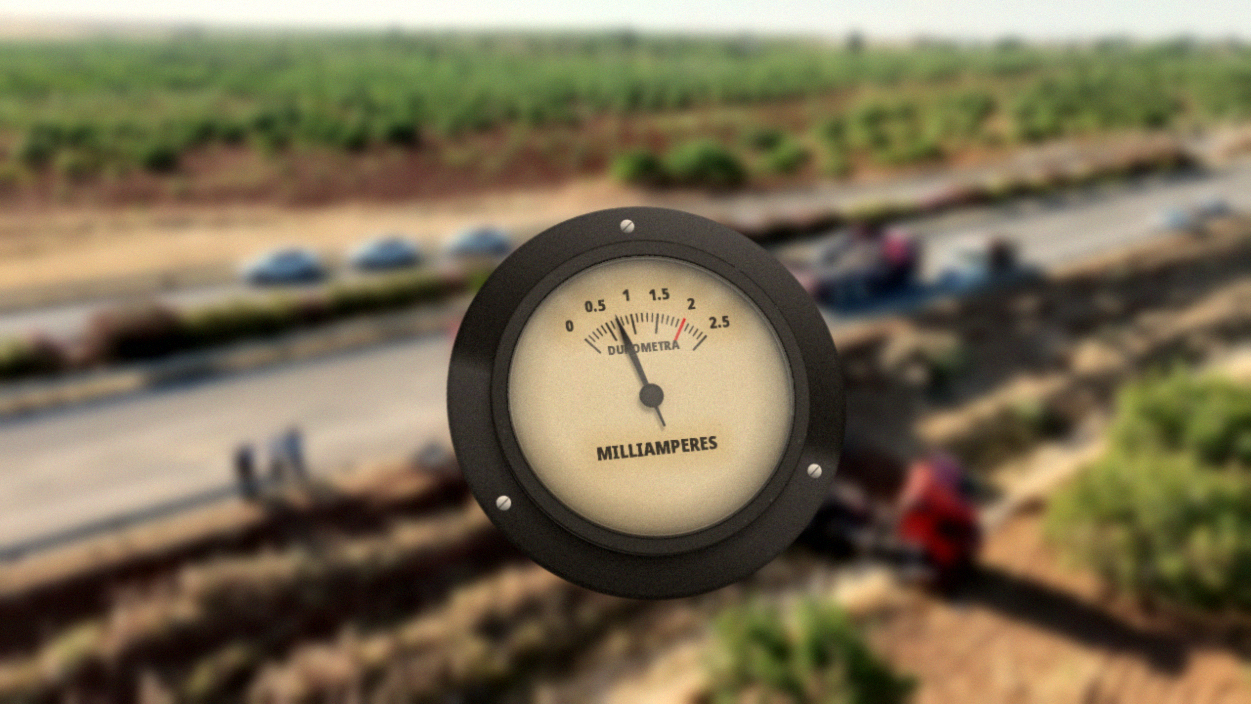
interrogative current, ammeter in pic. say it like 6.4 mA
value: 0.7 mA
